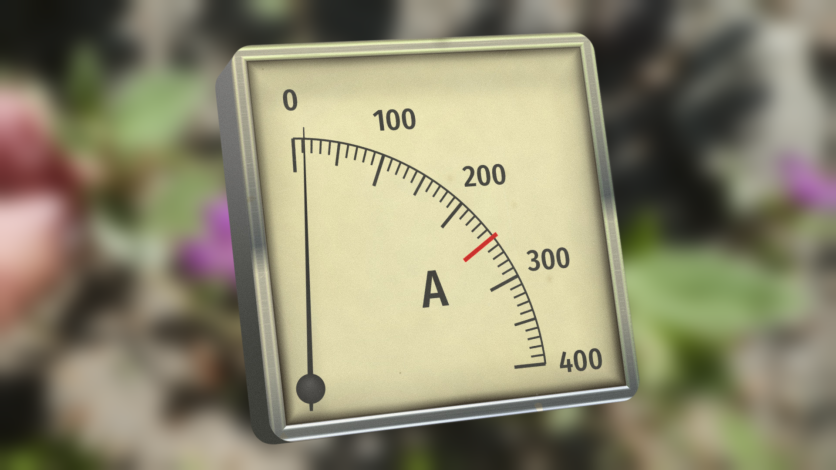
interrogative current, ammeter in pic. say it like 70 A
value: 10 A
